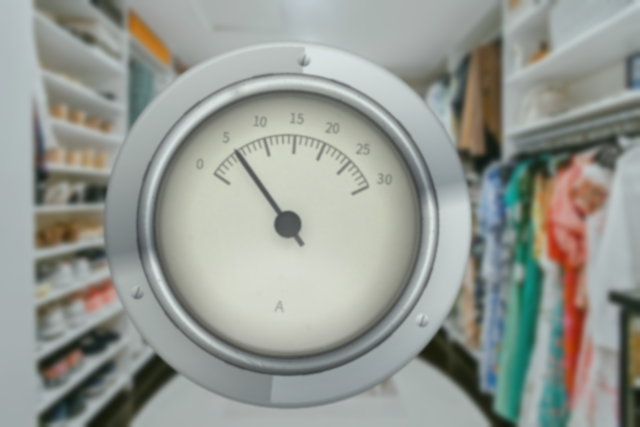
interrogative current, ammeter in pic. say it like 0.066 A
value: 5 A
